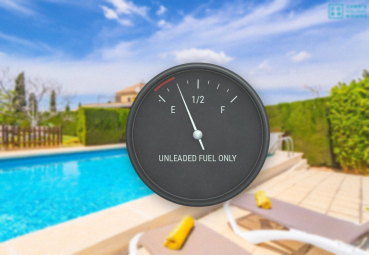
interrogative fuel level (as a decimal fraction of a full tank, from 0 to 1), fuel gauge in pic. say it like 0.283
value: 0.25
